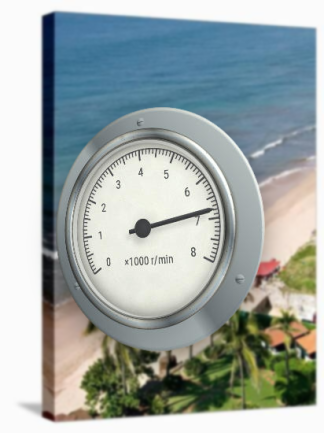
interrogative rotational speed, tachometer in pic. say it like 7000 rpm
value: 6800 rpm
